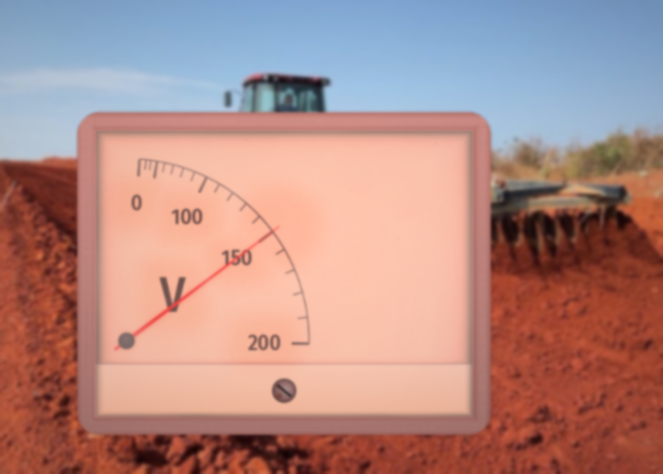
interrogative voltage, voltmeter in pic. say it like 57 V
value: 150 V
